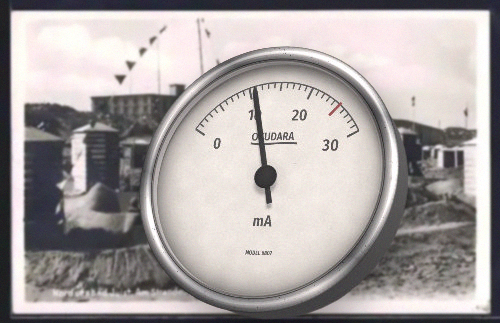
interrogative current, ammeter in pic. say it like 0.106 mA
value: 11 mA
